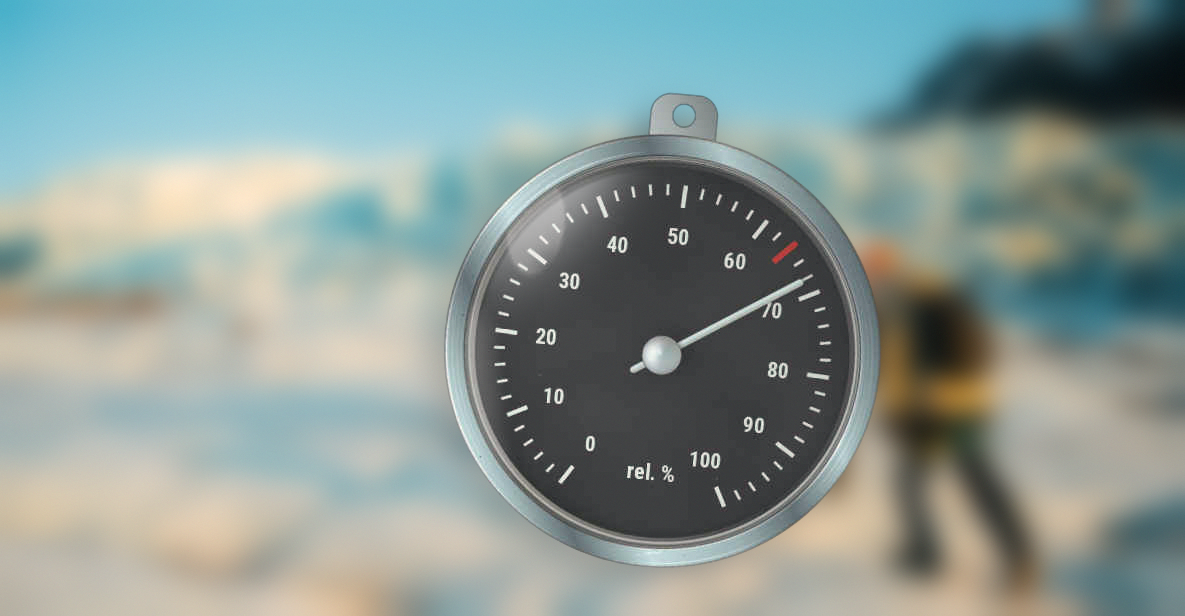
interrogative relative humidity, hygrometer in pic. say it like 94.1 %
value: 68 %
